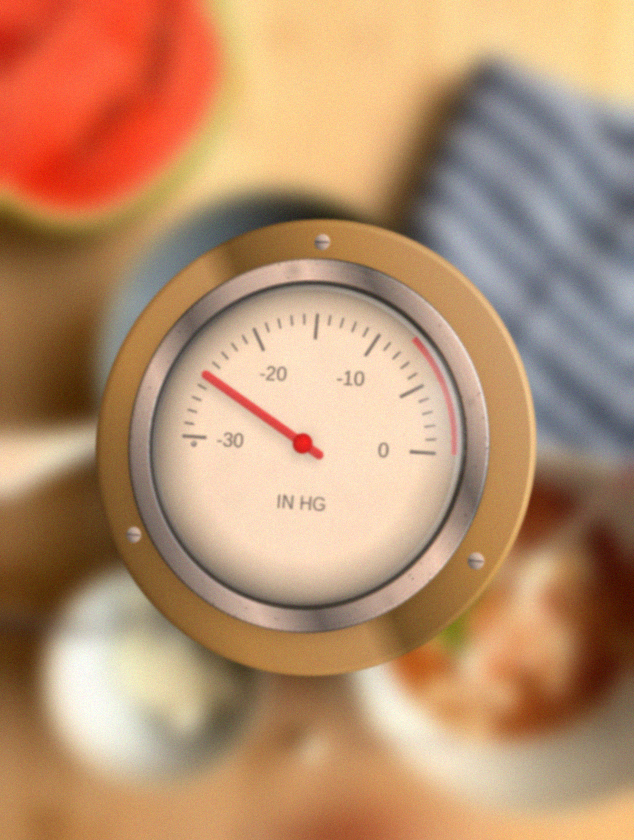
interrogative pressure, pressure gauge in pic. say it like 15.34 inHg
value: -25 inHg
